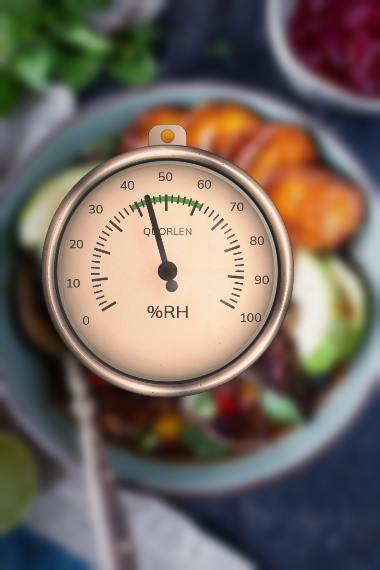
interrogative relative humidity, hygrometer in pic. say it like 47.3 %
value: 44 %
